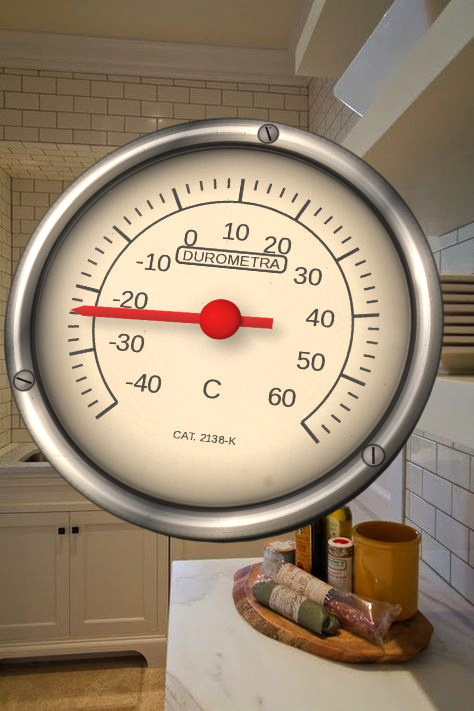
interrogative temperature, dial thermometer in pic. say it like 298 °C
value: -24 °C
